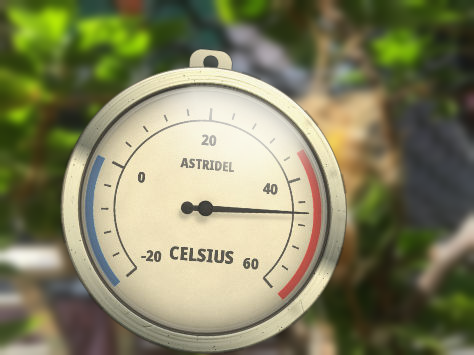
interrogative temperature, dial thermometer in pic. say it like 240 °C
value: 46 °C
